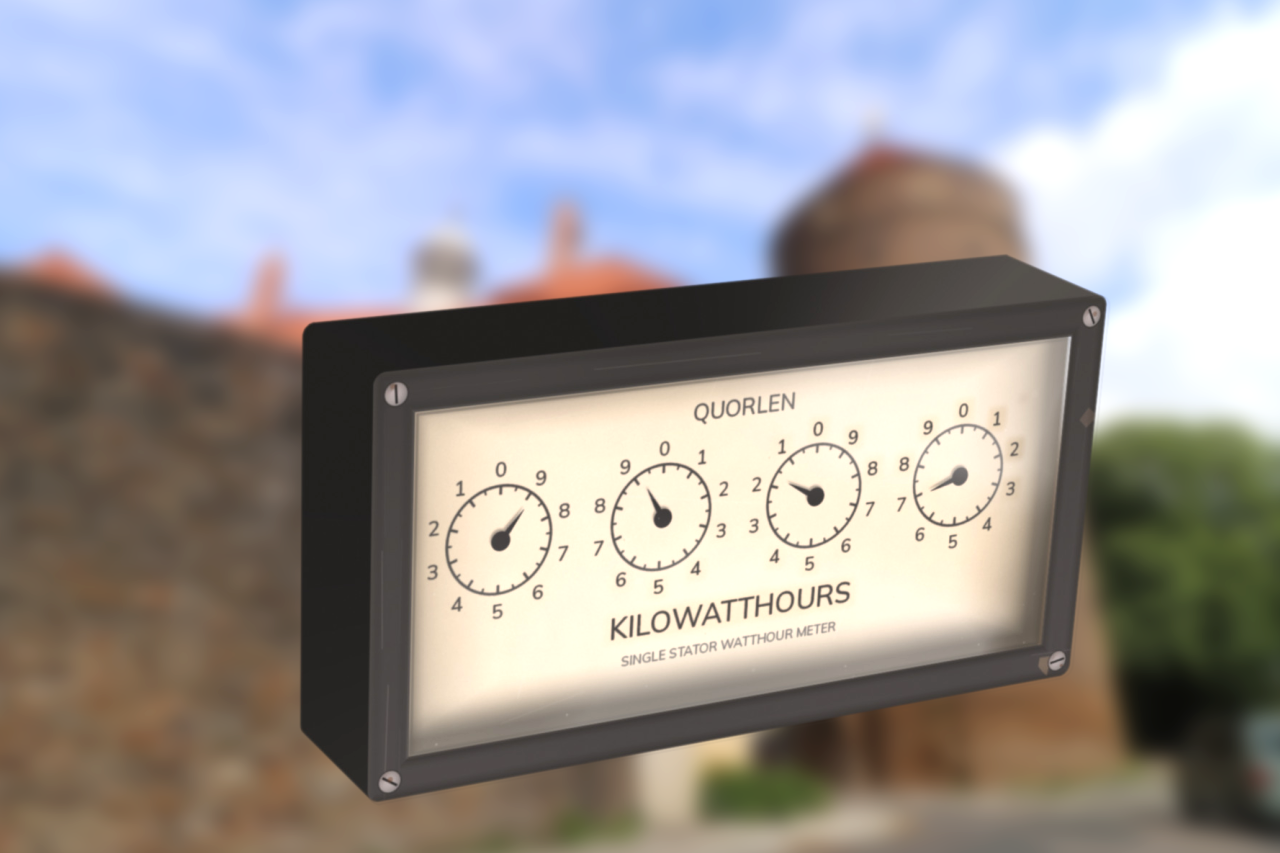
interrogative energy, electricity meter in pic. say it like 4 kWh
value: 8917 kWh
